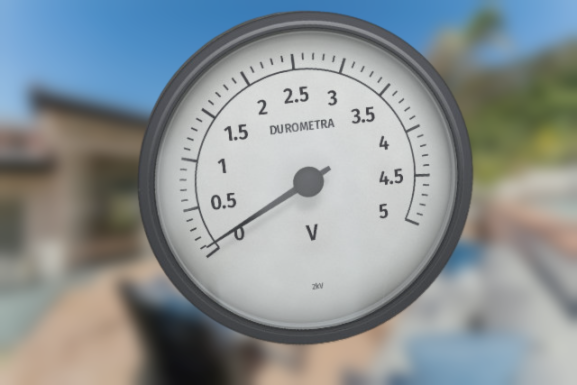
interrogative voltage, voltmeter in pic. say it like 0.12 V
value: 0.1 V
